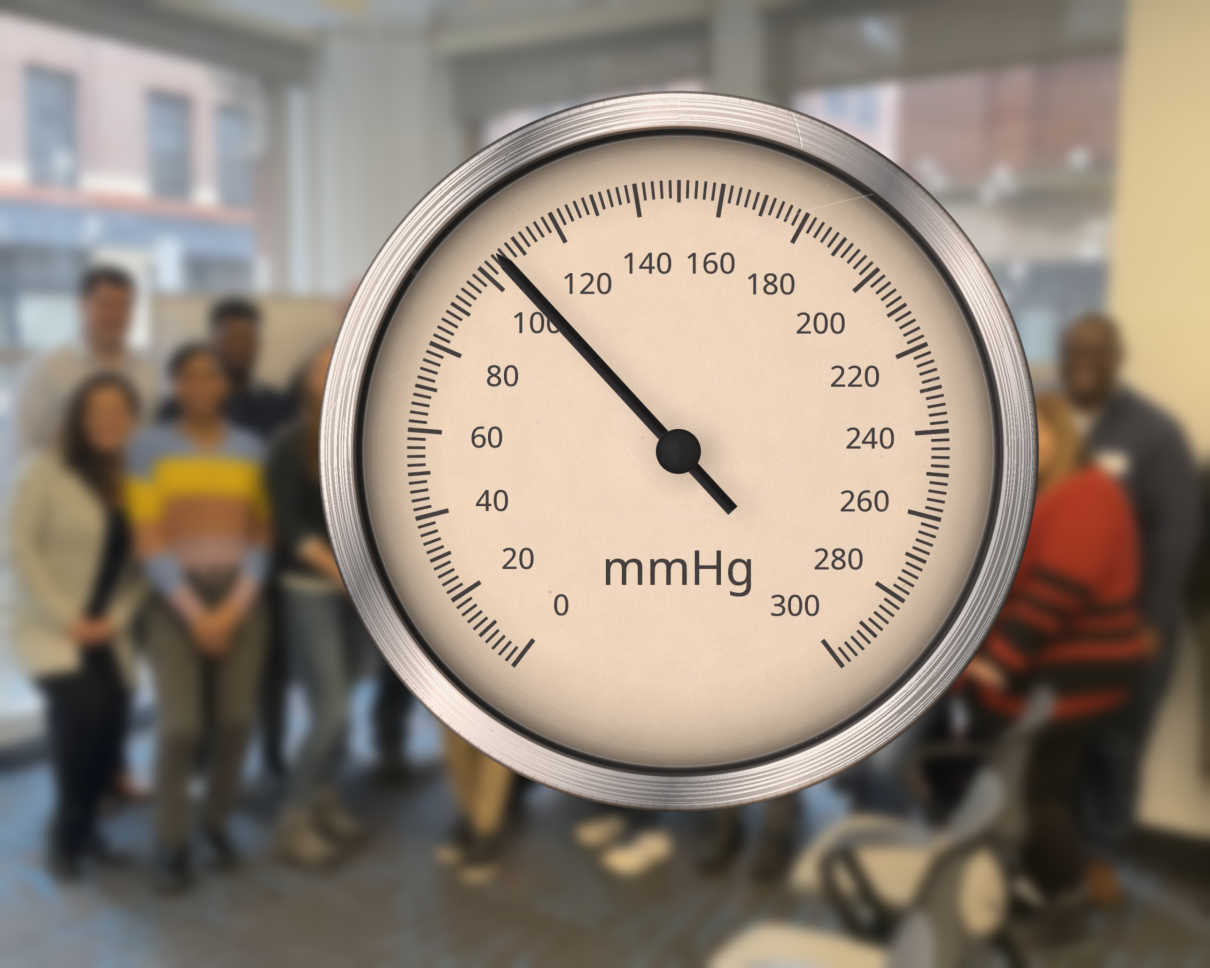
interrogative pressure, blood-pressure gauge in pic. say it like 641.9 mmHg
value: 105 mmHg
